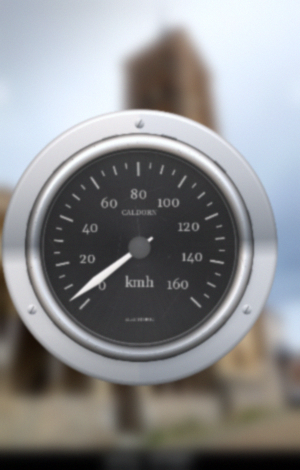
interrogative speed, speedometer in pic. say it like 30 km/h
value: 5 km/h
